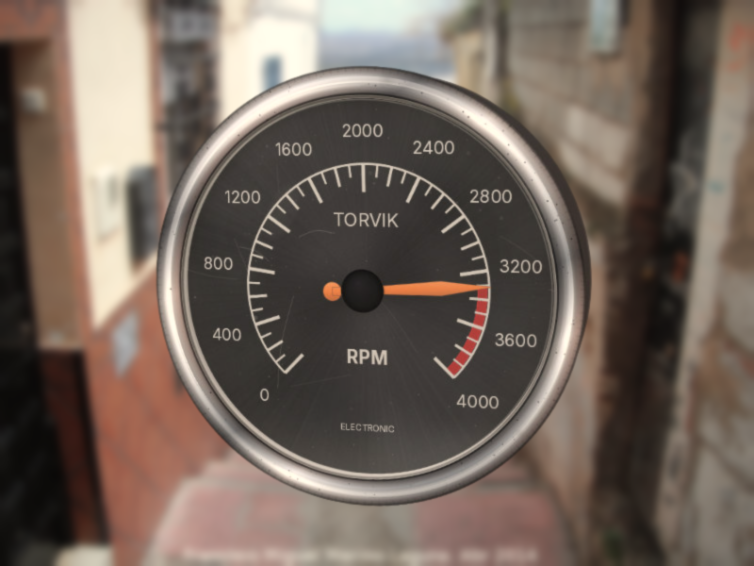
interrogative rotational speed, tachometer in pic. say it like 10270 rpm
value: 3300 rpm
